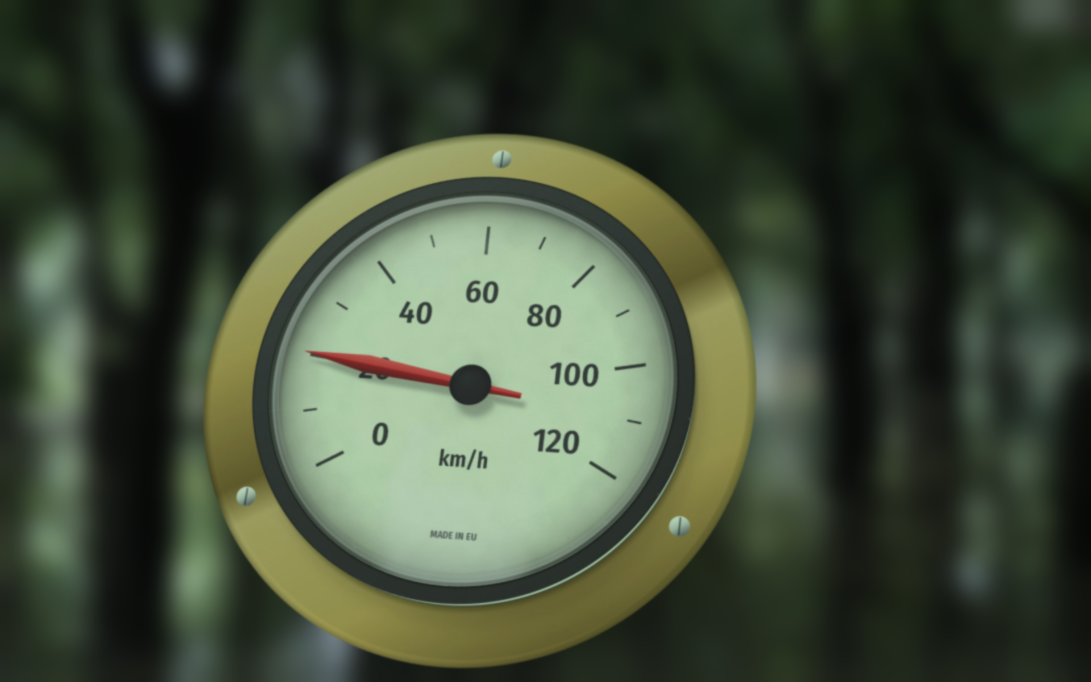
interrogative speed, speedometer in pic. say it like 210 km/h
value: 20 km/h
